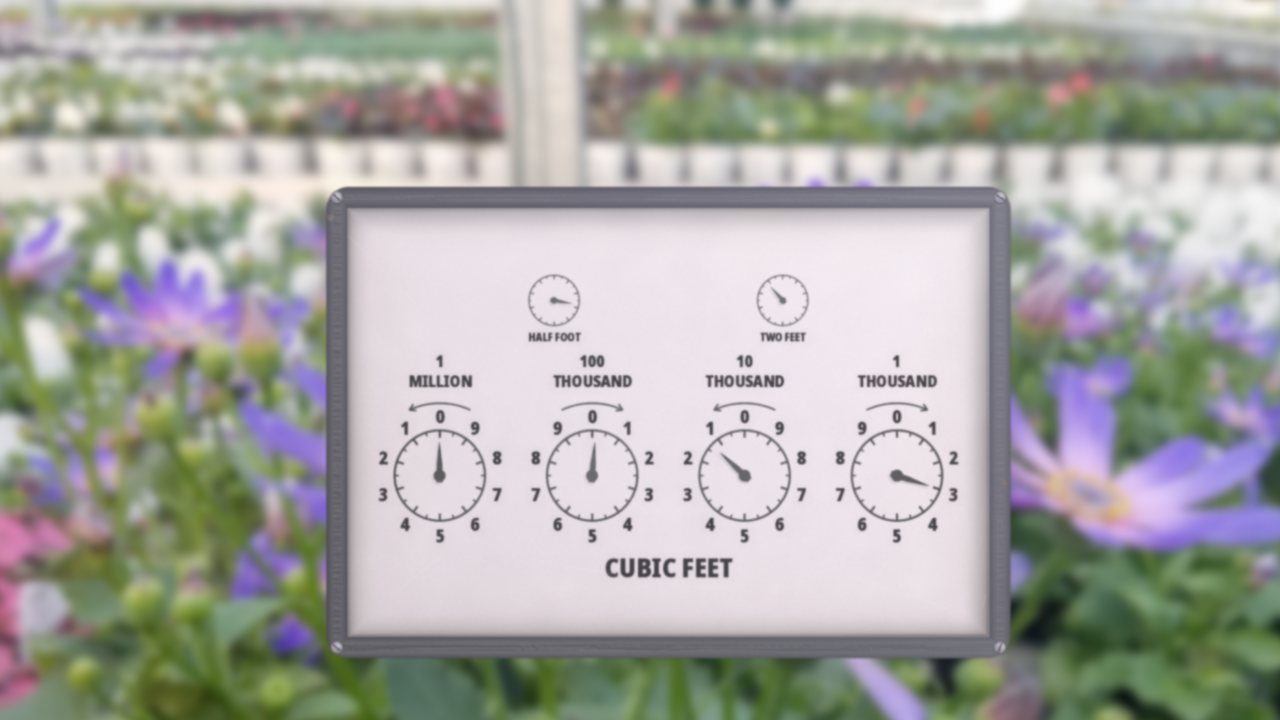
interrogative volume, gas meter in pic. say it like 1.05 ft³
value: 1300 ft³
